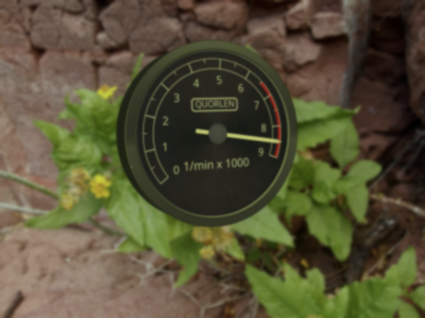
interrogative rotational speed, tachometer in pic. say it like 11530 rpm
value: 8500 rpm
